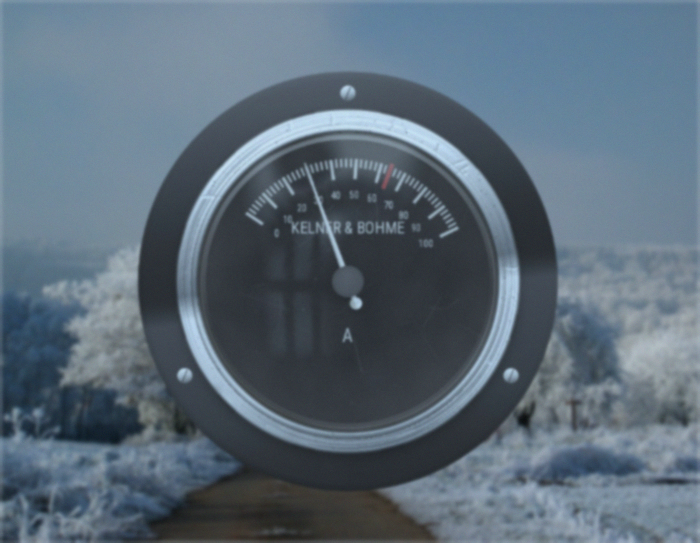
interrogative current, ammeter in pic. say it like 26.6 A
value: 30 A
